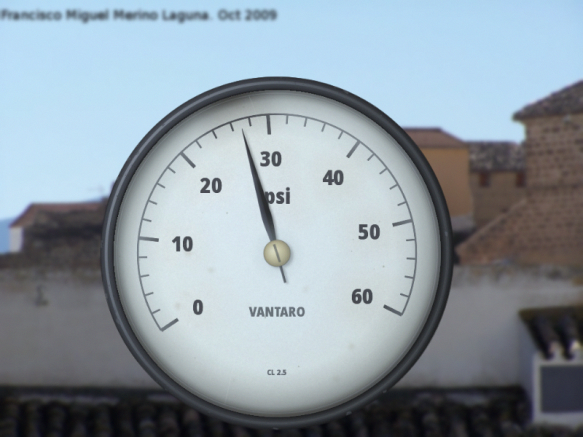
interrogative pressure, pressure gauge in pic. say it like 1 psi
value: 27 psi
